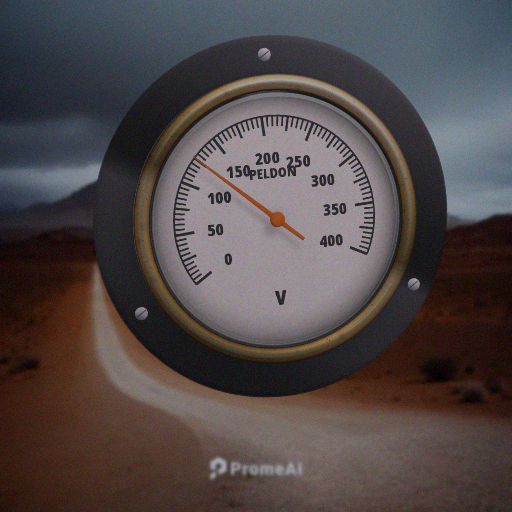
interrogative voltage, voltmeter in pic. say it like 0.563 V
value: 125 V
